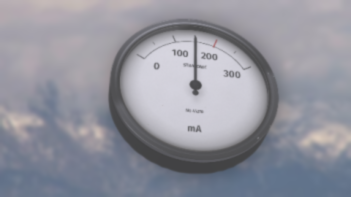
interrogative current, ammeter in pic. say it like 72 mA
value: 150 mA
